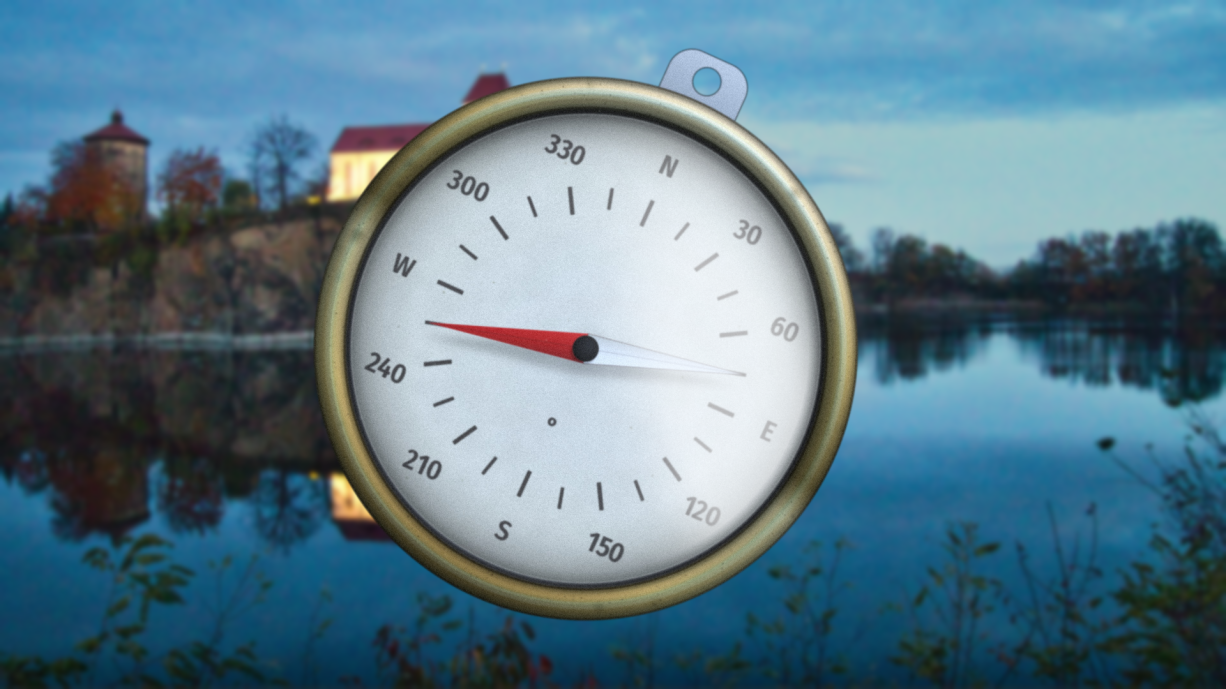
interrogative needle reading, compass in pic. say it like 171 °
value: 255 °
